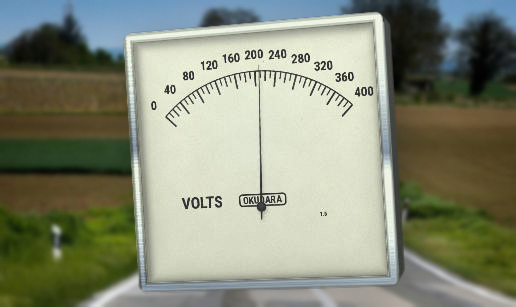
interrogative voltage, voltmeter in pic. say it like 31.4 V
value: 210 V
